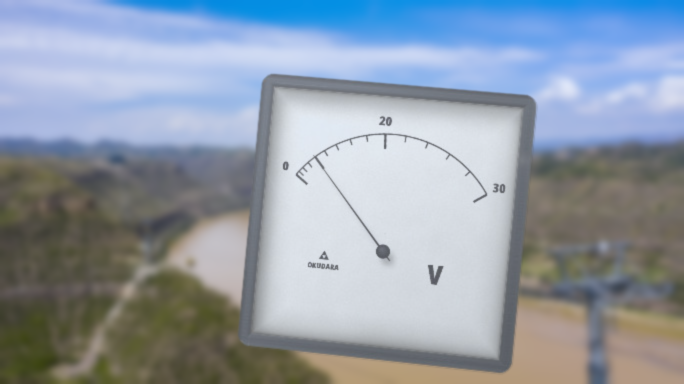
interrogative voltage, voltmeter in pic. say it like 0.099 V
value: 10 V
